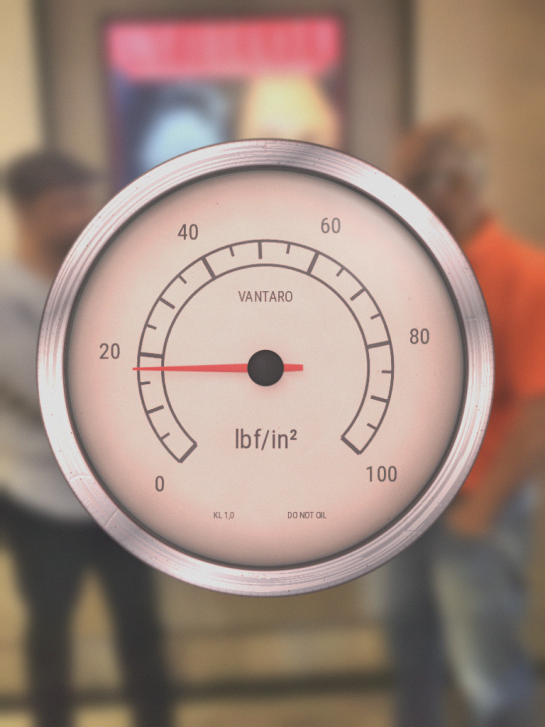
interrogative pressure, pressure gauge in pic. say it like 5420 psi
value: 17.5 psi
